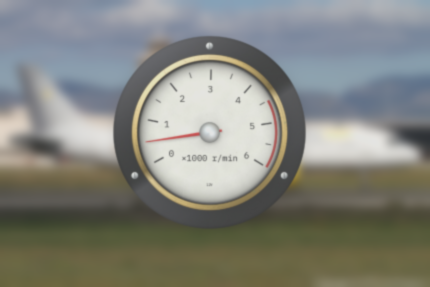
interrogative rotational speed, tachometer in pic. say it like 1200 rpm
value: 500 rpm
